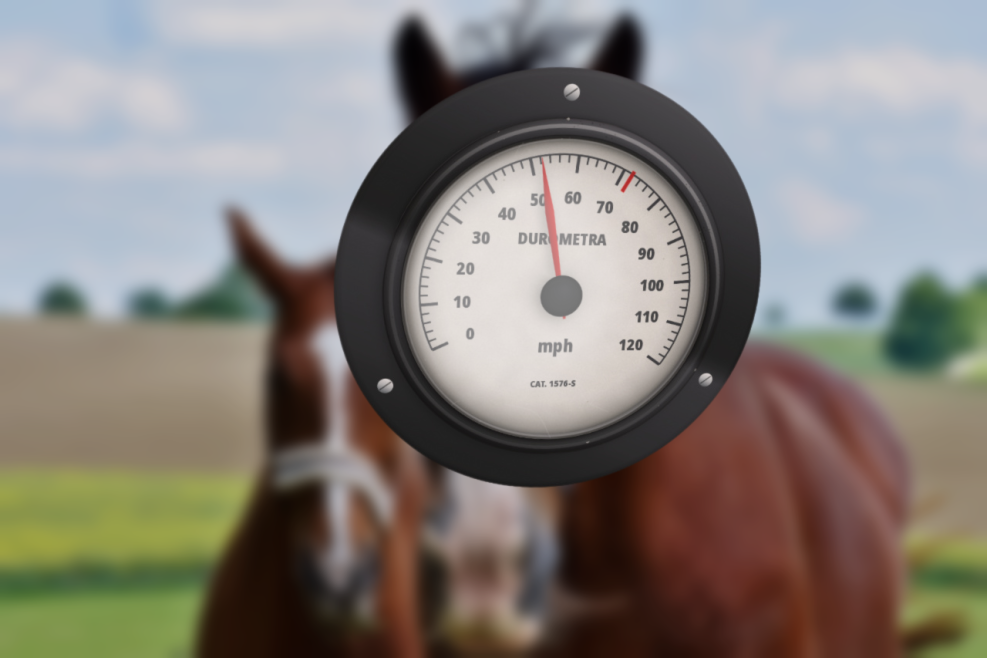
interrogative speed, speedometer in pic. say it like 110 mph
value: 52 mph
